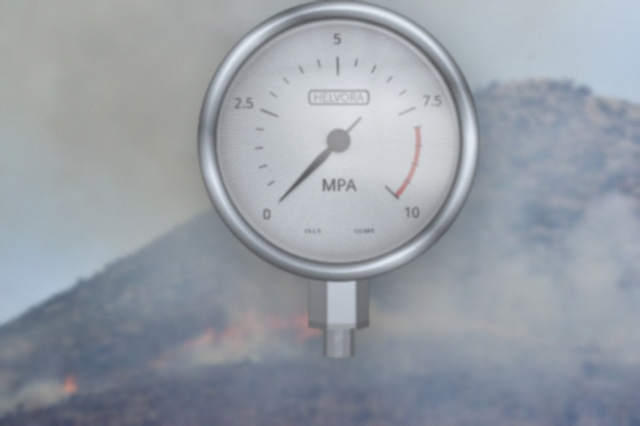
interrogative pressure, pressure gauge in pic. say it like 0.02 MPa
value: 0 MPa
